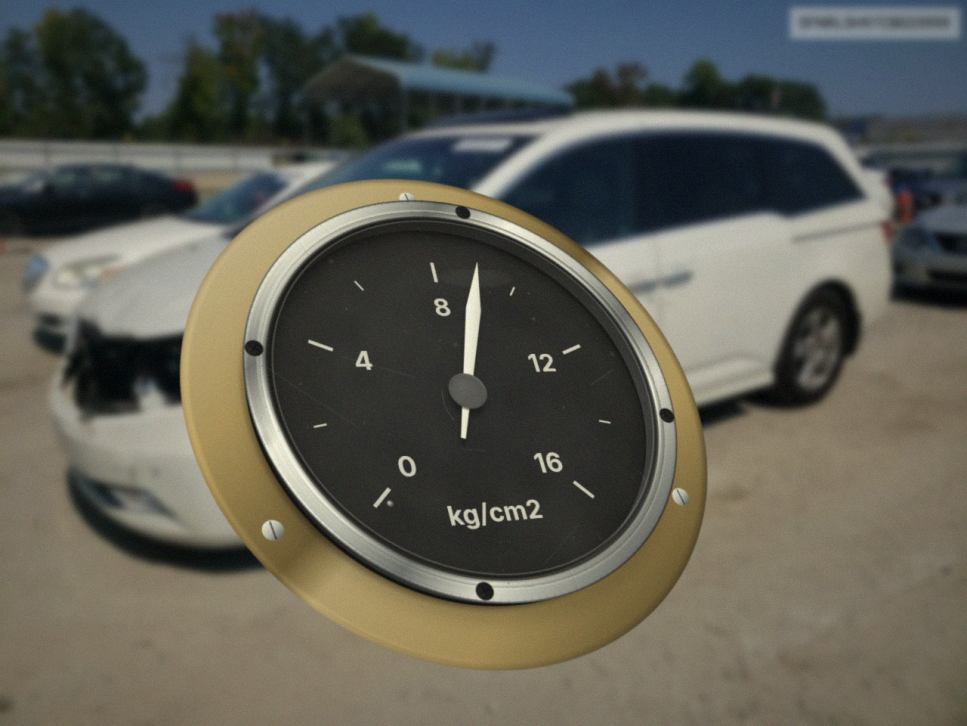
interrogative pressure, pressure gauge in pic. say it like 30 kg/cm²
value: 9 kg/cm²
